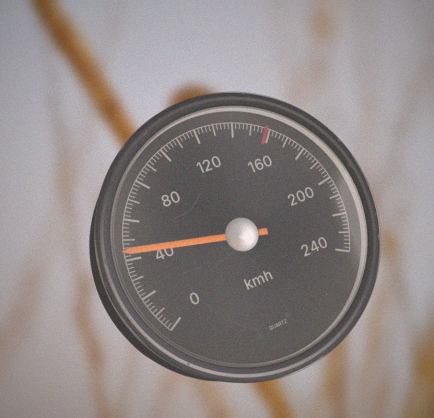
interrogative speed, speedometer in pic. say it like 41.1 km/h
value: 44 km/h
